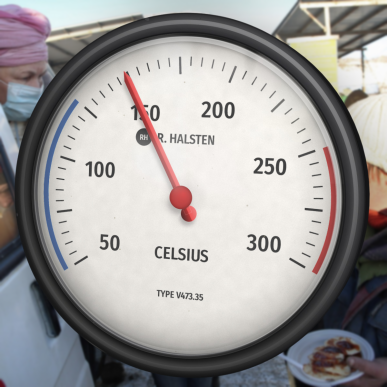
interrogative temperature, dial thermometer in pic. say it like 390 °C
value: 150 °C
